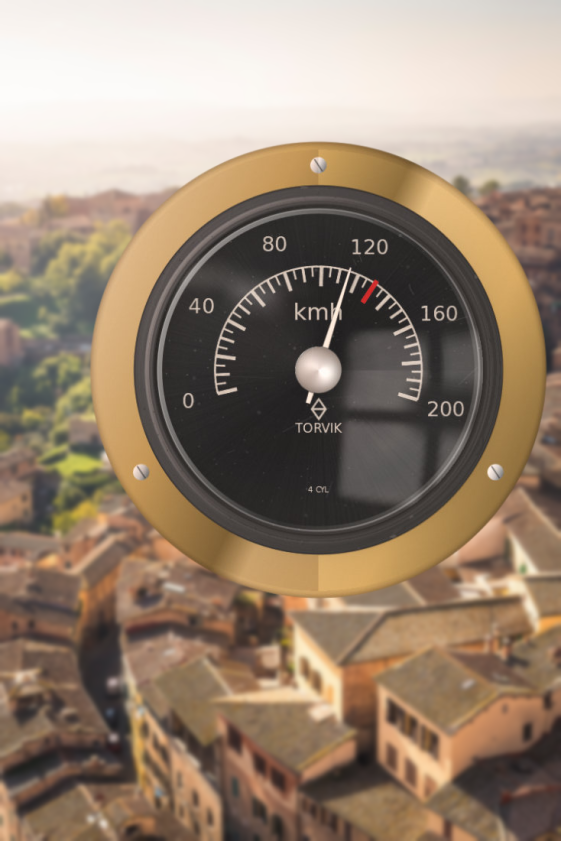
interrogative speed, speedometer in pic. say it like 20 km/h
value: 115 km/h
